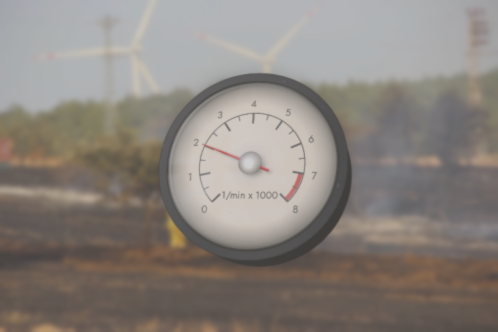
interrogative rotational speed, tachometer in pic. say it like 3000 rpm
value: 2000 rpm
